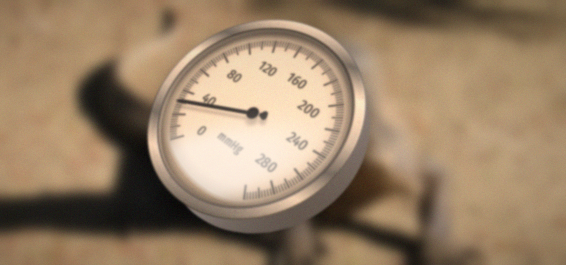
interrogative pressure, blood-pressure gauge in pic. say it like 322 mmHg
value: 30 mmHg
